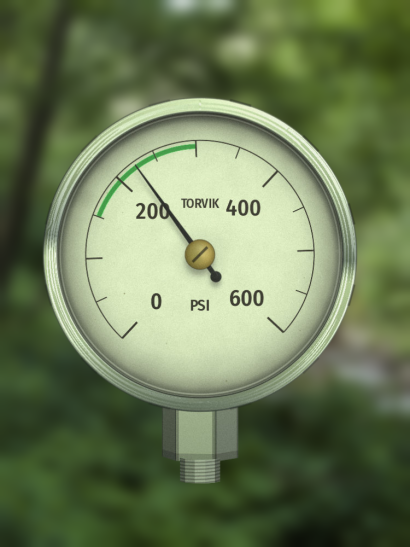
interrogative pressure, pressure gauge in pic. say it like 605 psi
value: 225 psi
